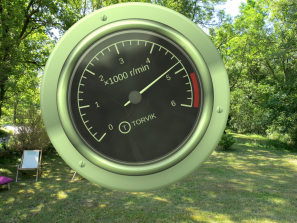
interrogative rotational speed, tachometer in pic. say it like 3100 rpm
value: 4800 rpm
